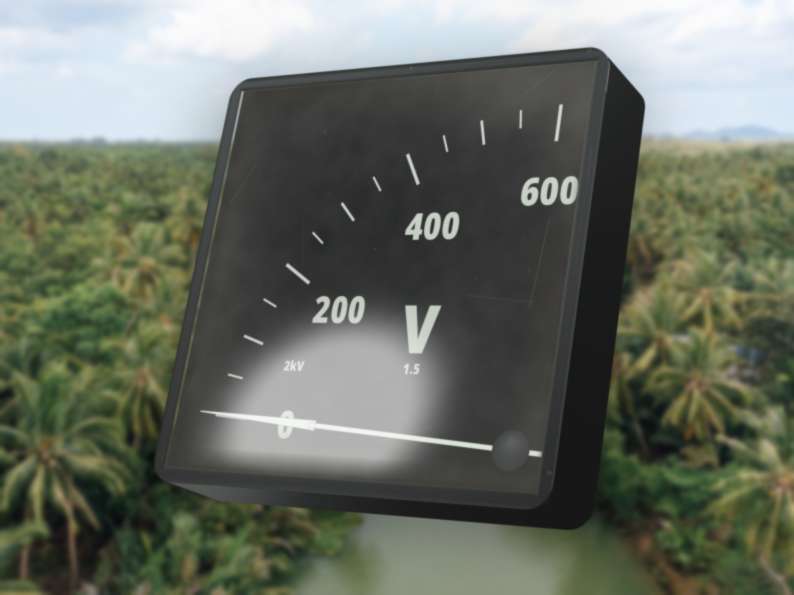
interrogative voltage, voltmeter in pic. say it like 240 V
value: 0 V
